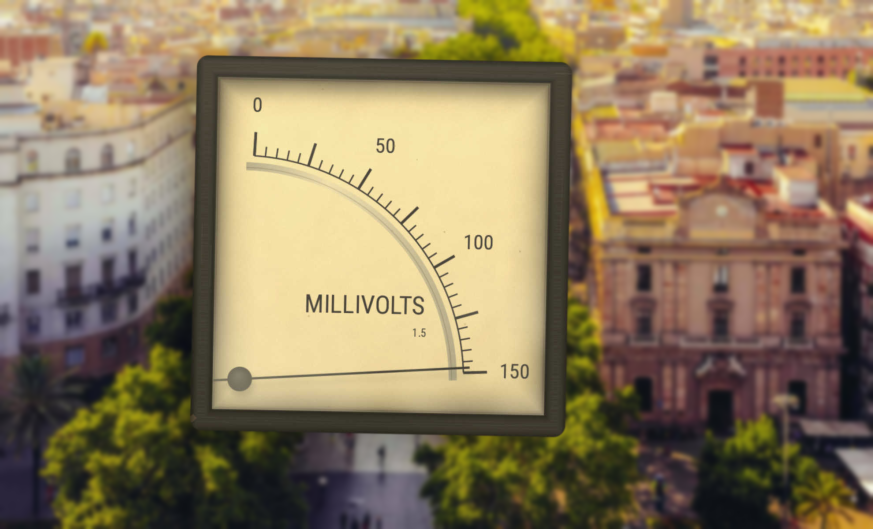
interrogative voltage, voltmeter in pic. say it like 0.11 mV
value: 147.5 mV
